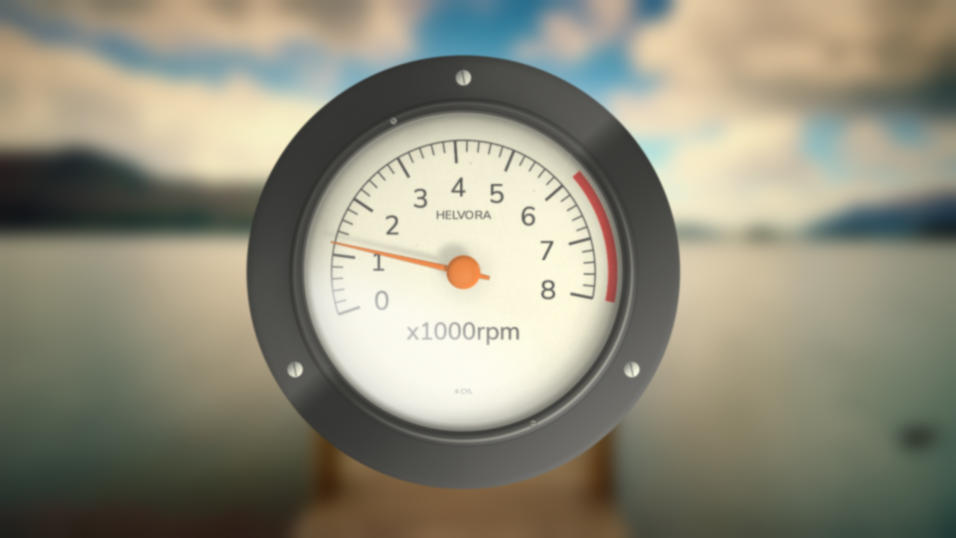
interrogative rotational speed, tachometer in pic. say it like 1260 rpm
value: 1200 rpm
